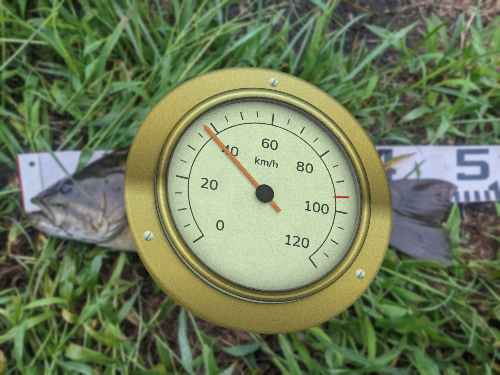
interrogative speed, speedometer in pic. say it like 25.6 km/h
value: 37.5 km/h
